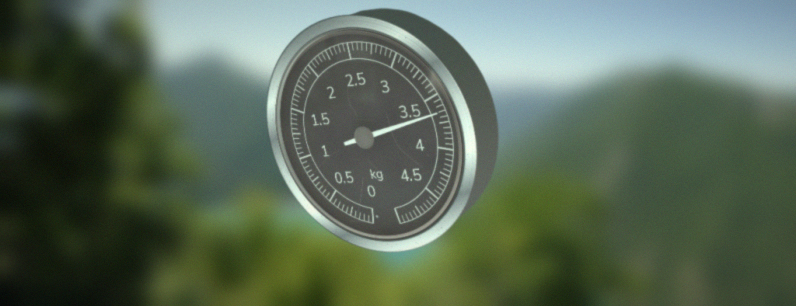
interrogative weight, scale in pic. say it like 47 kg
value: 3.65 kg
